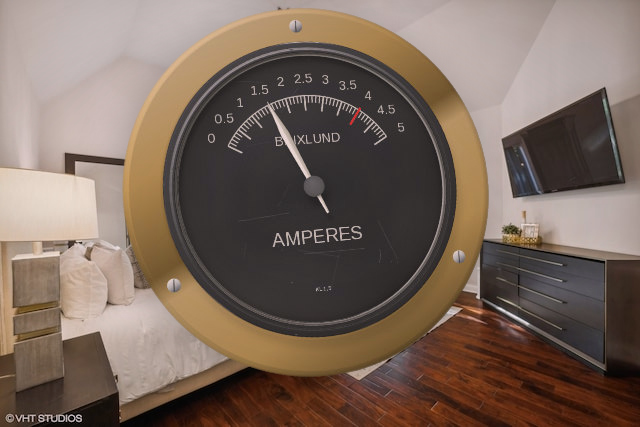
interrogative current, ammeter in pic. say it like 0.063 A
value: 1.5 A
